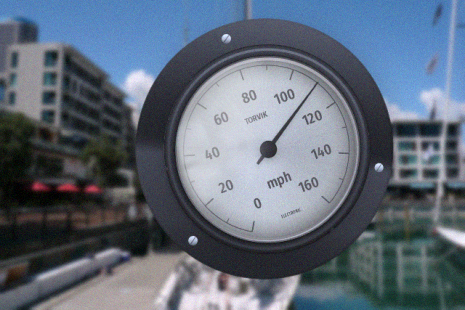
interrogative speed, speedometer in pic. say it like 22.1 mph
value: 110 mph
